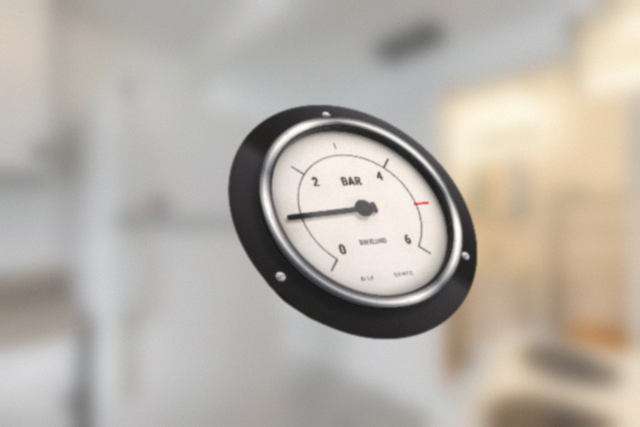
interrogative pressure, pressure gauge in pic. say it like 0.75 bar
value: 1 bar
